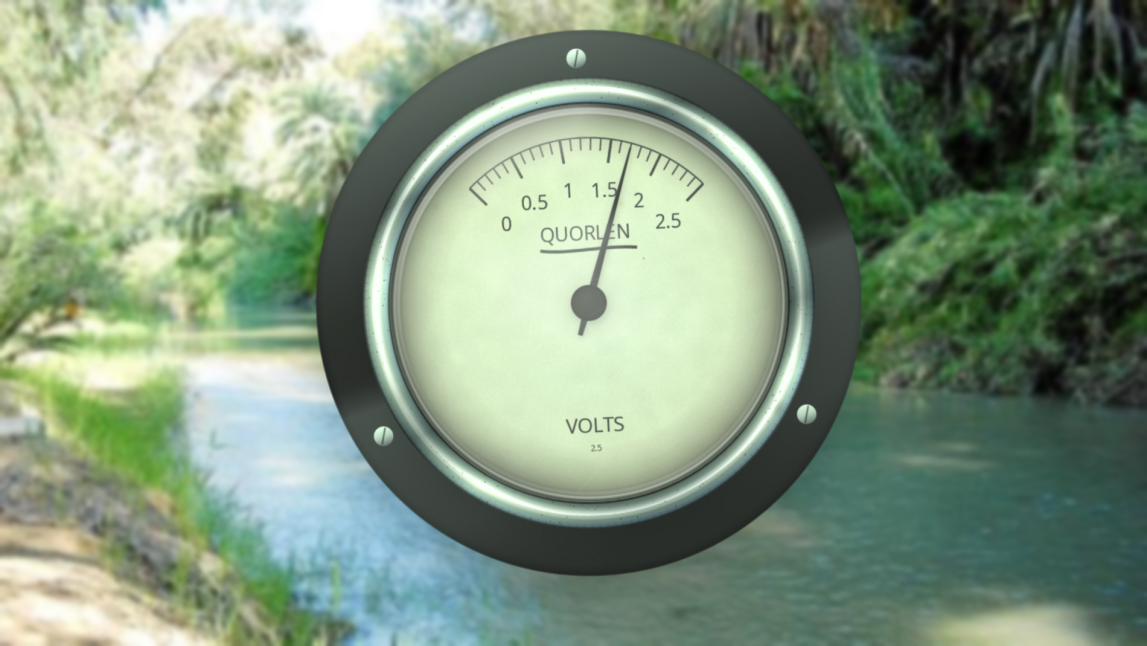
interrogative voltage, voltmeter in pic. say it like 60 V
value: 1.7 V
